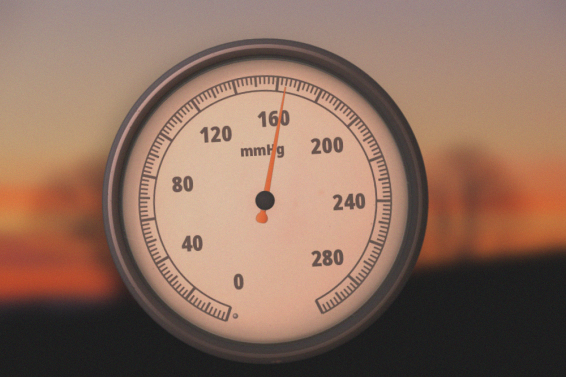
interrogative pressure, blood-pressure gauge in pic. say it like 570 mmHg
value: 164 mmHg
